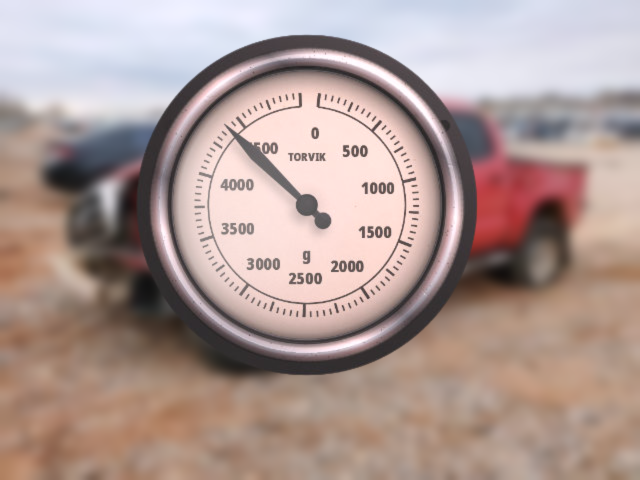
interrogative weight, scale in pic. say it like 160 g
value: 4400 g
